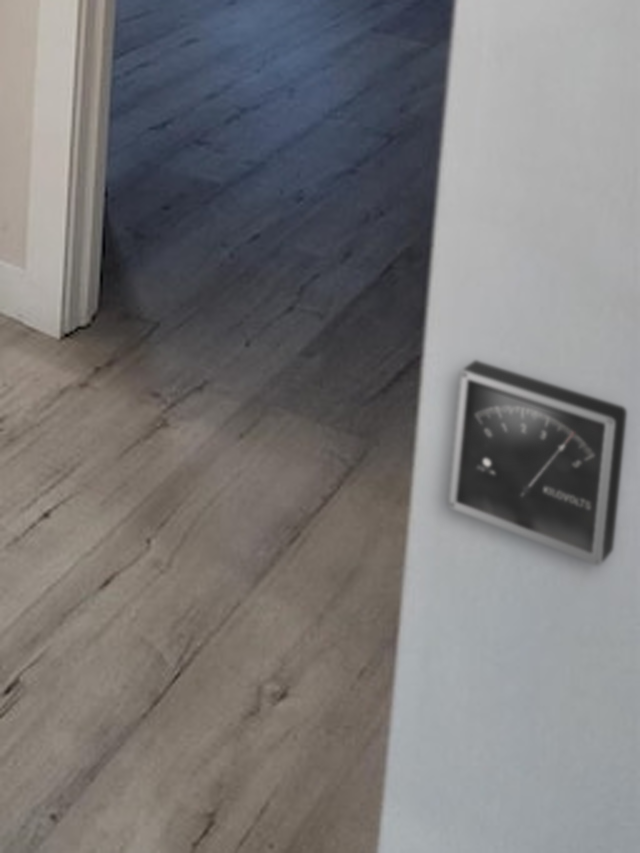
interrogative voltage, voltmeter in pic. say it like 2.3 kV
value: 4 kV
